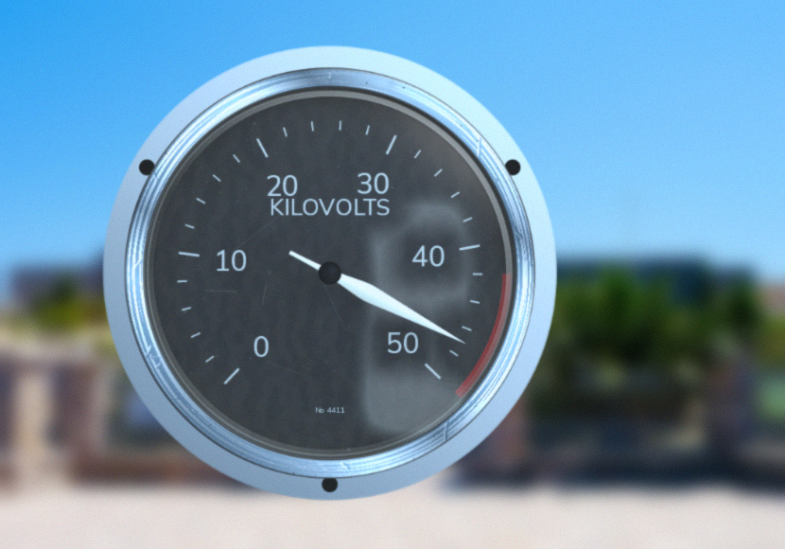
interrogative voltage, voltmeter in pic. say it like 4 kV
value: 47 kV
